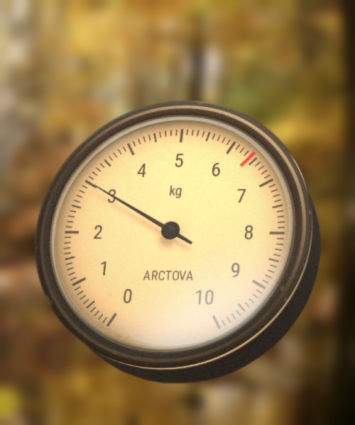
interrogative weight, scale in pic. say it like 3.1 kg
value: 3 kg
